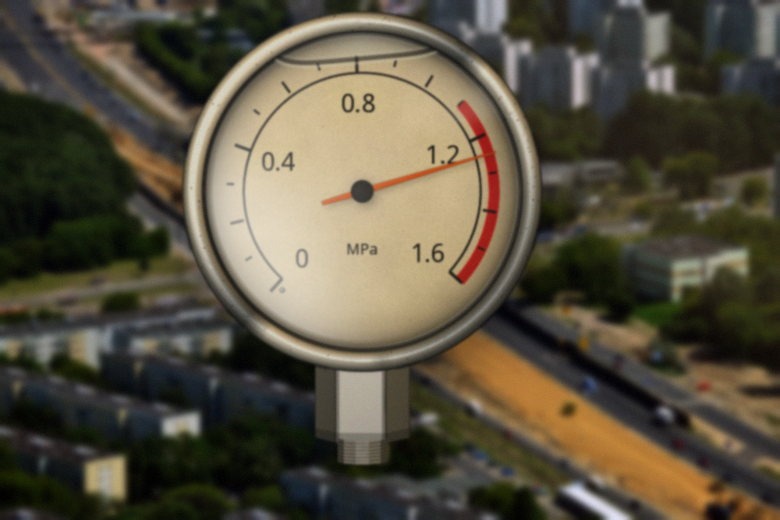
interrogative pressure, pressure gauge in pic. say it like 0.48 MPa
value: 1.25 MPa
